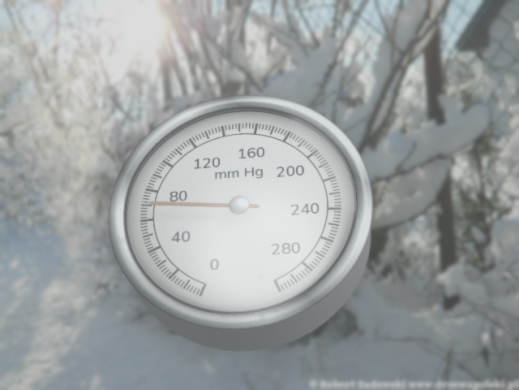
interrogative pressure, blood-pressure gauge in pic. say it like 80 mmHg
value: 70 mmHg
